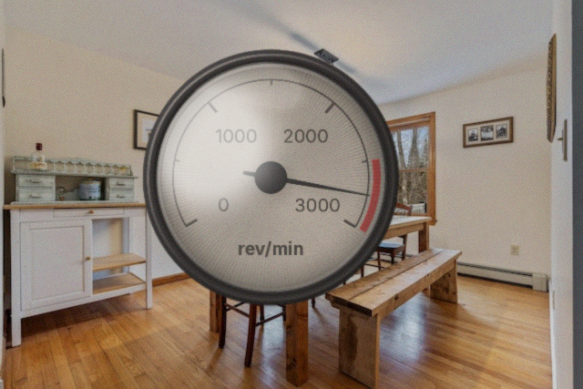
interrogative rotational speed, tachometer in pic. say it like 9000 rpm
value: 2750 rpm
